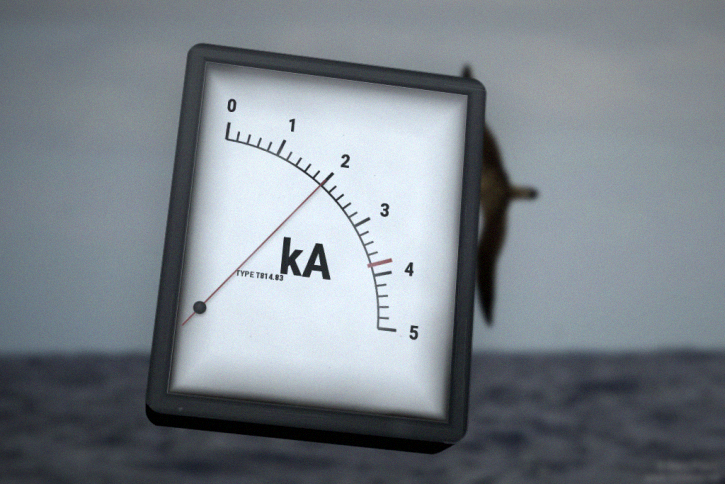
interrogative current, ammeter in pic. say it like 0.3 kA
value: 2 kA
